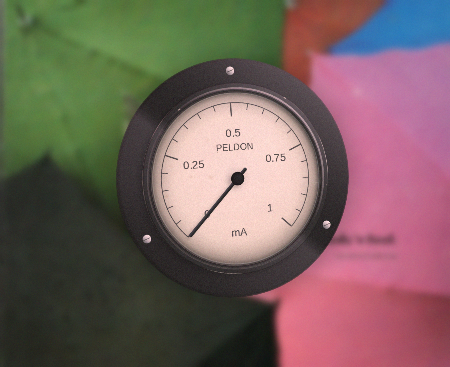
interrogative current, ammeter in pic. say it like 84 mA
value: 0 mA
